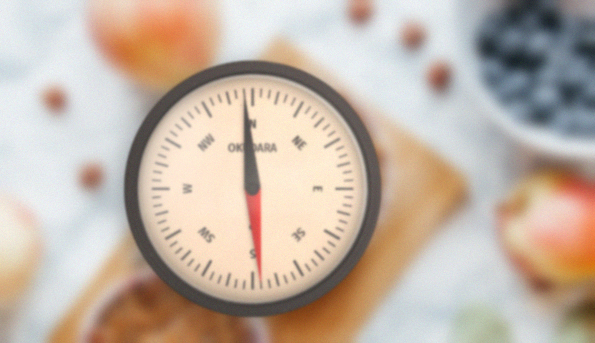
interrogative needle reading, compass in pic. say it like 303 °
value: 175 °
